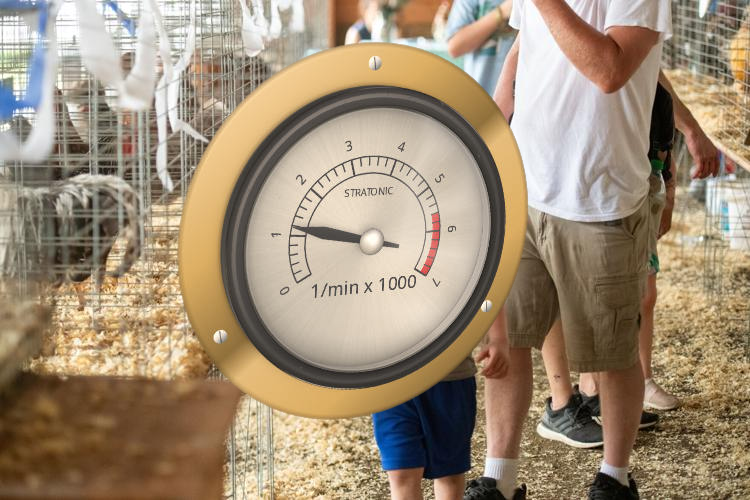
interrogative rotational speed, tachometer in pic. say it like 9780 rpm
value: 1200 rpm
